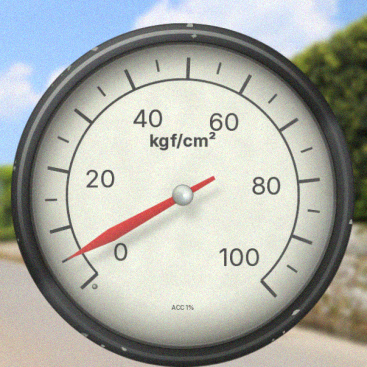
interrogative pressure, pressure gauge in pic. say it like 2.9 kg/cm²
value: 5 kg/cm²
